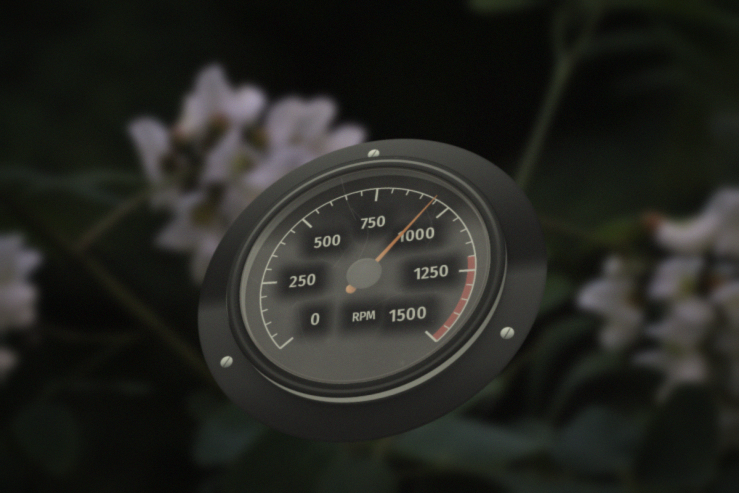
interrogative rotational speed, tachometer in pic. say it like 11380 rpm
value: 950 rpm
